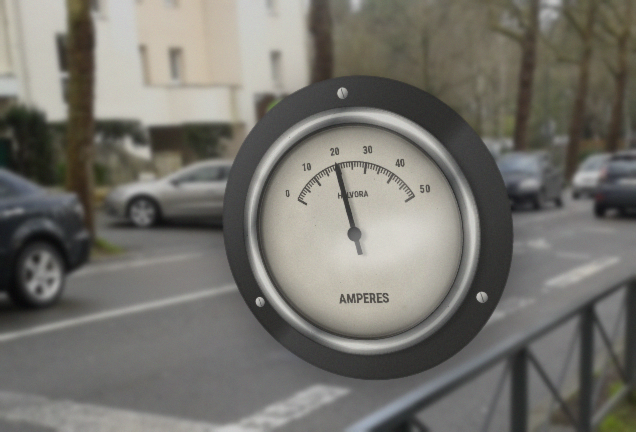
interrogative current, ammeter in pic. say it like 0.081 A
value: 20 A
